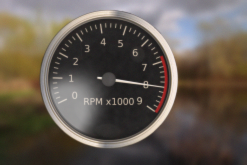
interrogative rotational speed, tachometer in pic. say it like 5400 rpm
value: 8000 rpm
